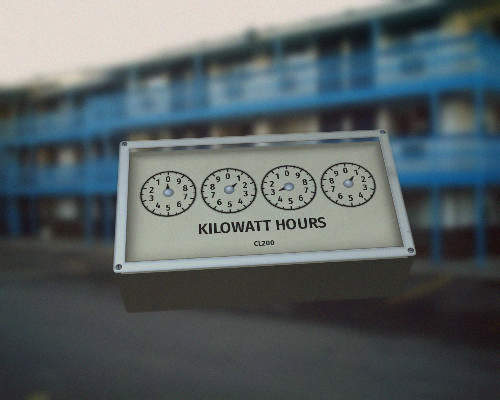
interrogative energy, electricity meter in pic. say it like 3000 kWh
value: 131 kWh
